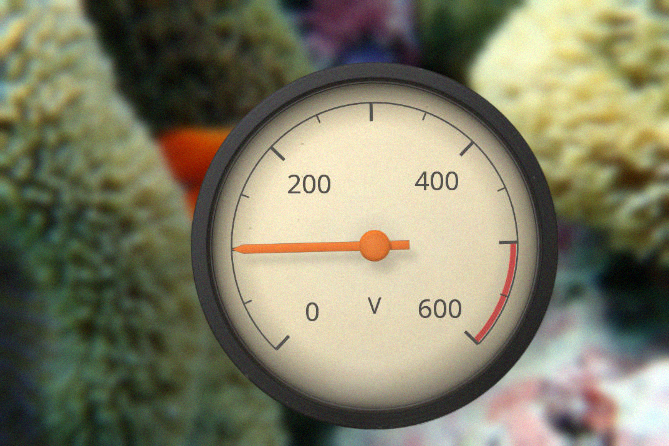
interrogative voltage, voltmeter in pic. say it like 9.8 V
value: 100 V
